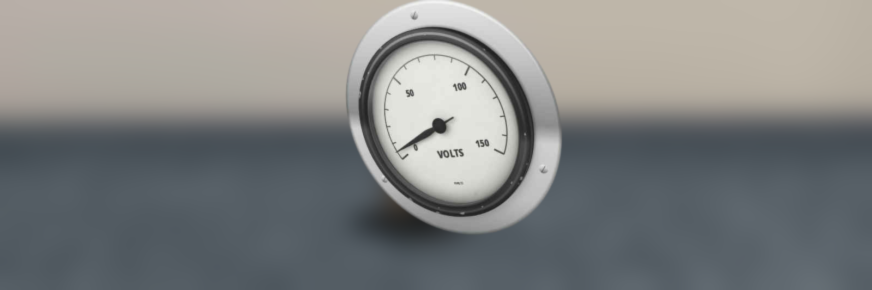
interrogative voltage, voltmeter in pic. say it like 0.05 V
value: 5 V
